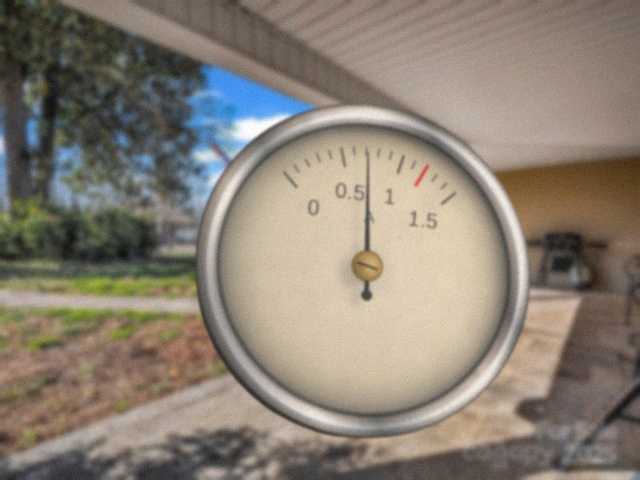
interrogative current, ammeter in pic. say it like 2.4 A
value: 0.7 A
